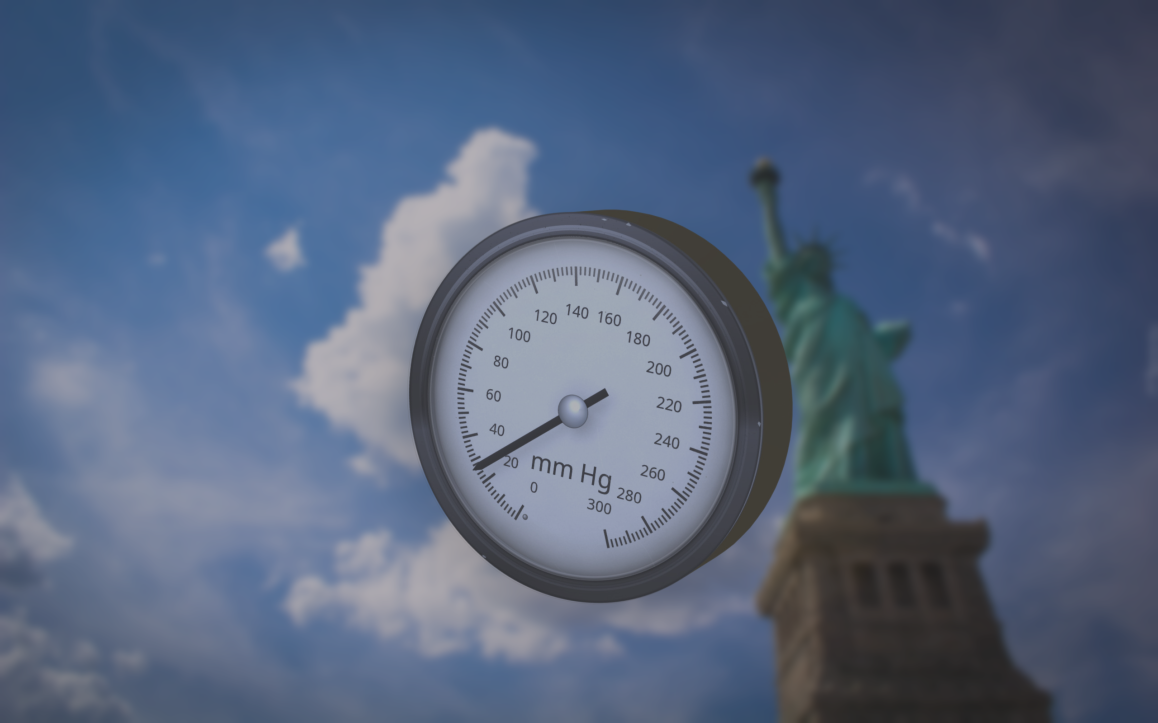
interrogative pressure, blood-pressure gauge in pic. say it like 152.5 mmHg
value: 26 mmHg
